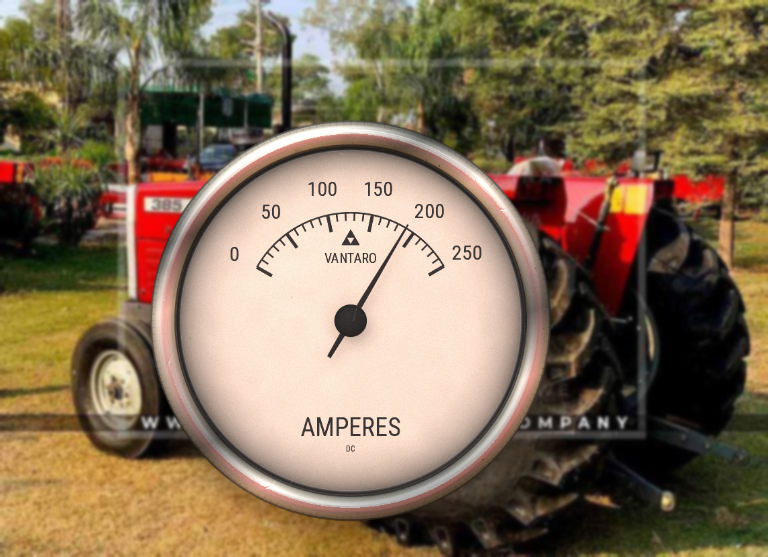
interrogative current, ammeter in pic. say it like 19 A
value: 190 A
